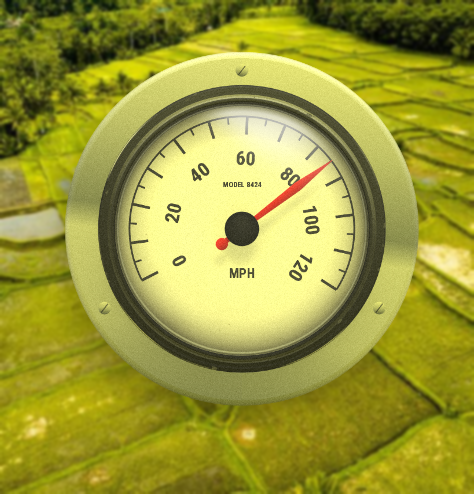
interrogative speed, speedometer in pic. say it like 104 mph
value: 85 mph
